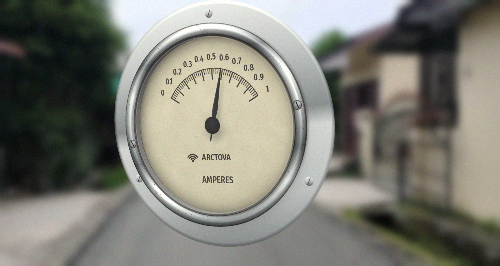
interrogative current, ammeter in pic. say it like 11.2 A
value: 0.6 A
